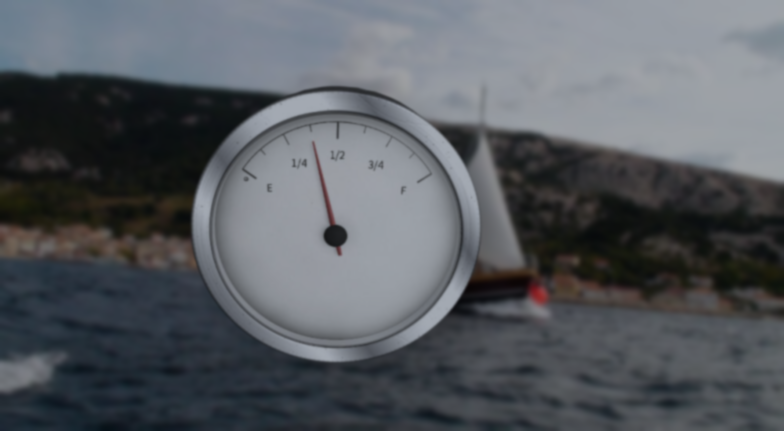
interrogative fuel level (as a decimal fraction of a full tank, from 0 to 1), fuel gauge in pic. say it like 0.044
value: 0.375
